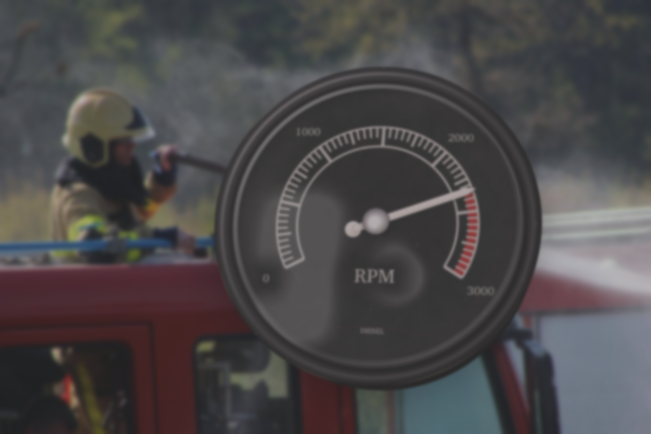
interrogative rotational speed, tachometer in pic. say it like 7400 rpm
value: 2350 rpm
